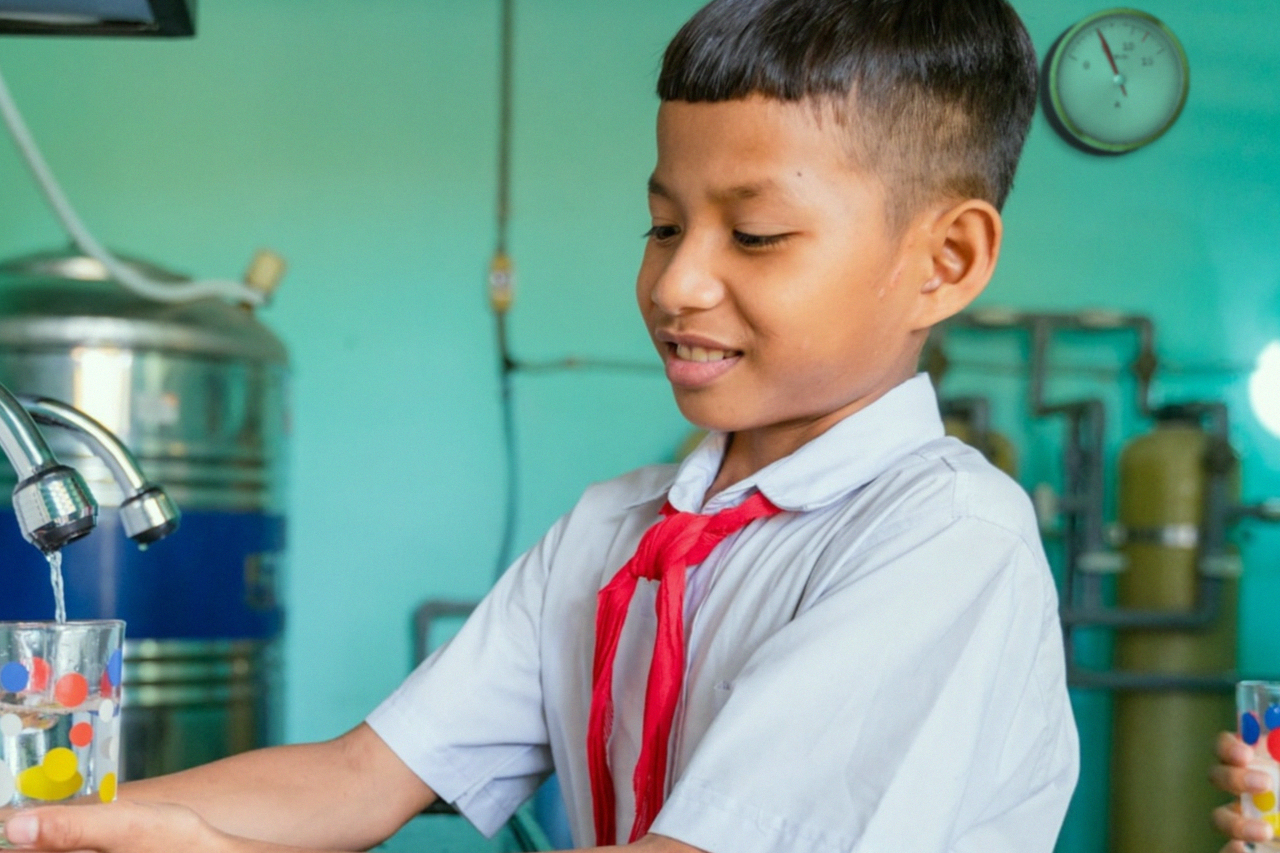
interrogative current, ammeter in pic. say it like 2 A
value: 5 A
